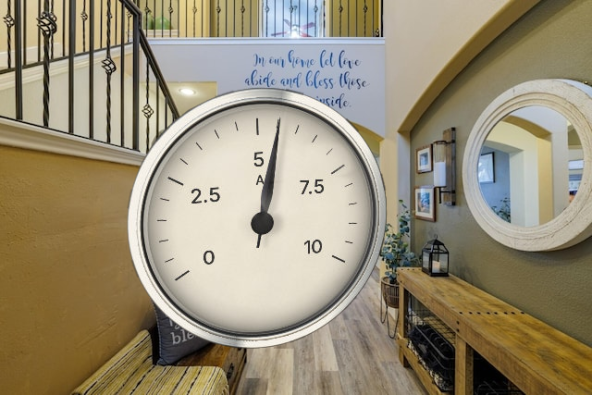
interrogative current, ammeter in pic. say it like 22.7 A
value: 5.5 A
